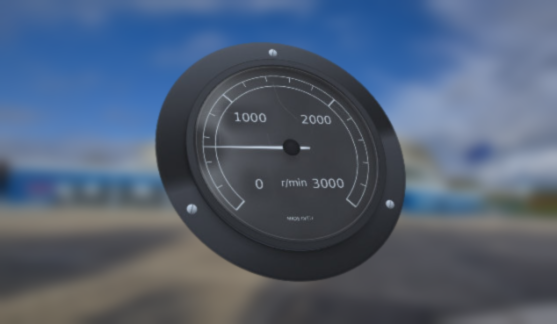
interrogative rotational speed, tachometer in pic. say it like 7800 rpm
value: 500 rpm
